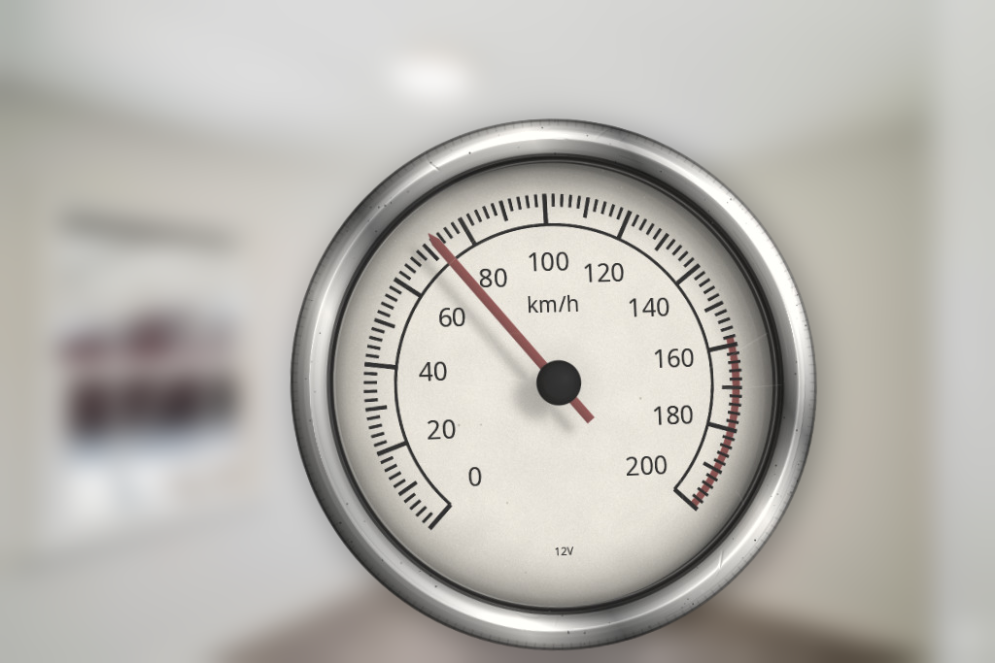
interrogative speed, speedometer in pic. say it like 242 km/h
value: 72 km/h
